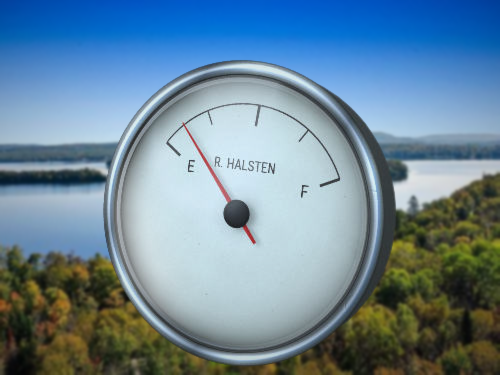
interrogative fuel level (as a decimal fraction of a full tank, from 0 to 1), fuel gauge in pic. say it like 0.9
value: 0.125
